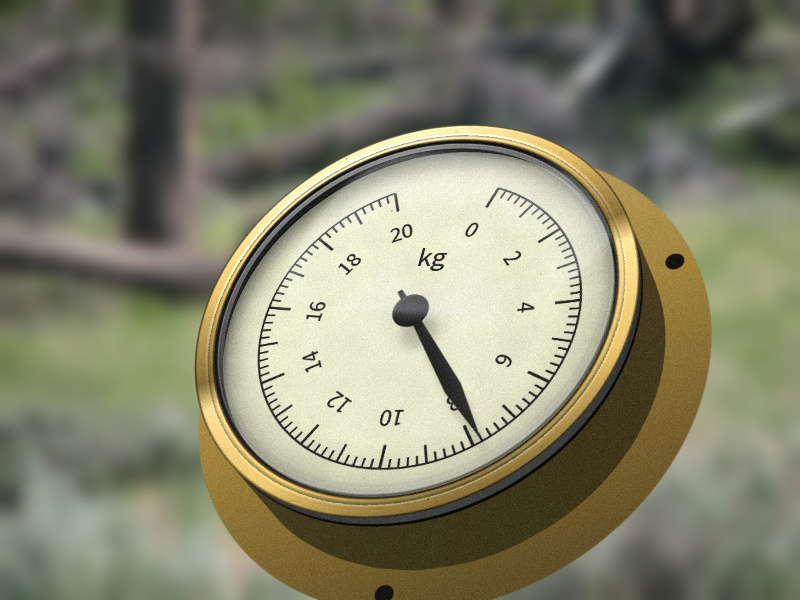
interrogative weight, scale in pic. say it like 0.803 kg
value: 7.8 kg
